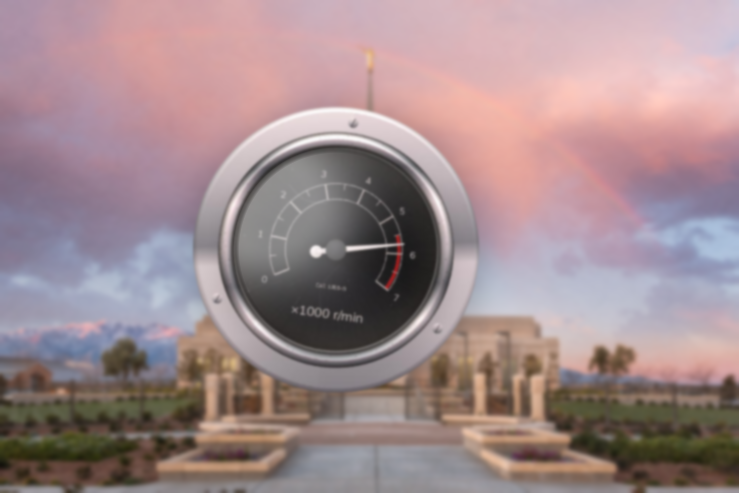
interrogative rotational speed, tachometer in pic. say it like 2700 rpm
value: 5750 rpm
